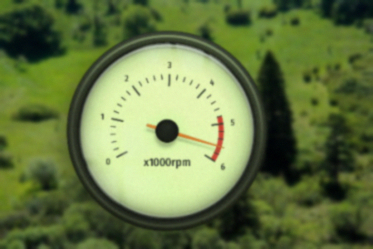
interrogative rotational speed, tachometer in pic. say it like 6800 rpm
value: 5600 rpm
